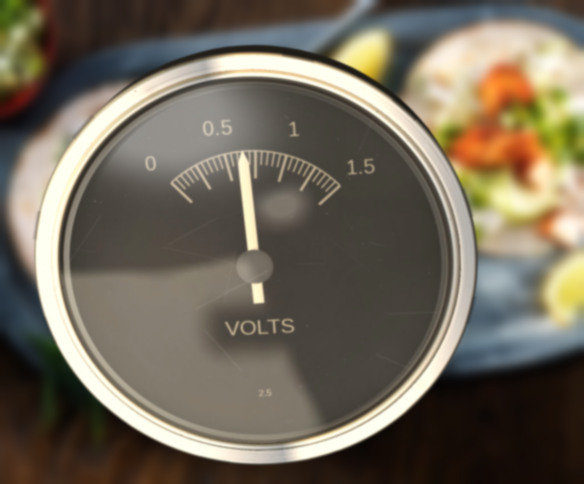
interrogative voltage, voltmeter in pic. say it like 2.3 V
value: 0.65 V
